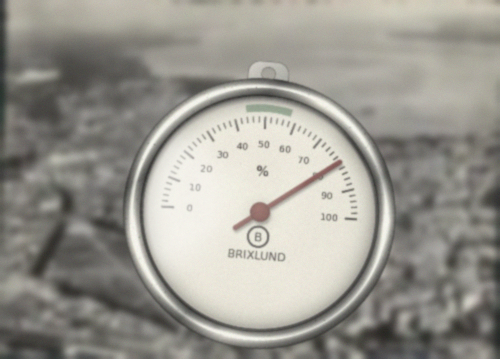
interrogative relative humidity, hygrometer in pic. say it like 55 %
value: 80 %
